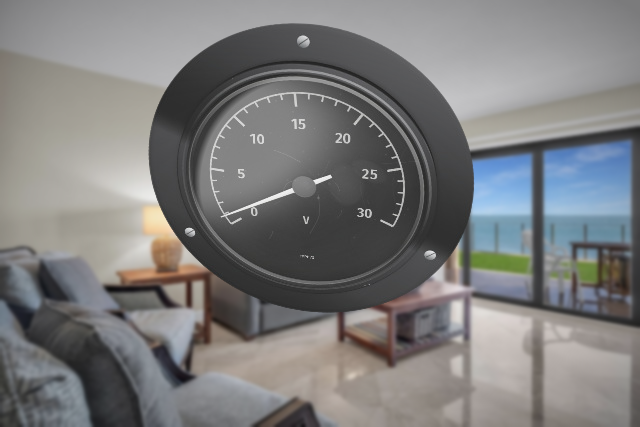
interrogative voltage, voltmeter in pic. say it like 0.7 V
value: 1 V
